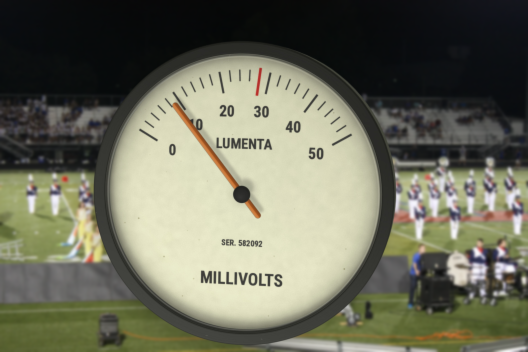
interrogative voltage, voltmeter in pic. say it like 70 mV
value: 9 mV
